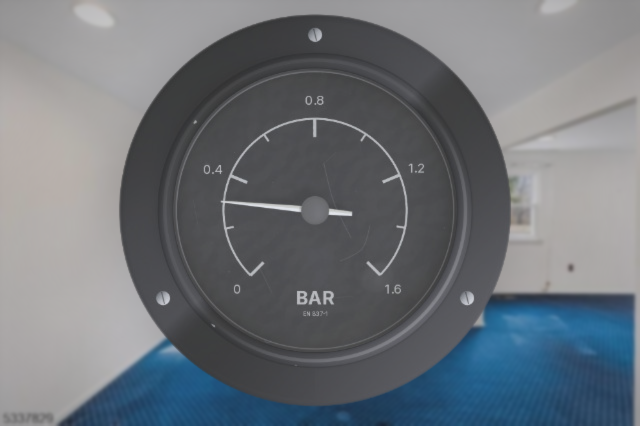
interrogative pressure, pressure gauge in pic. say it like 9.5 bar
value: 0.3 bar
